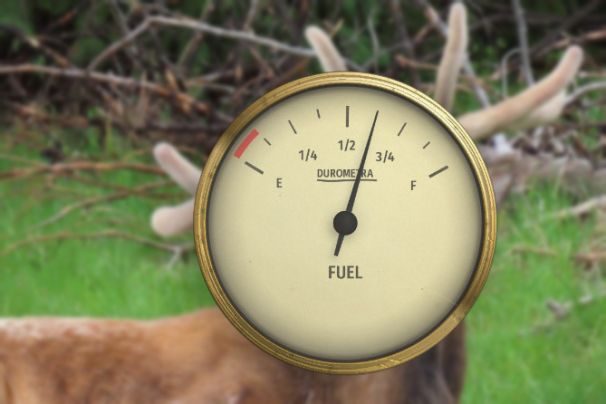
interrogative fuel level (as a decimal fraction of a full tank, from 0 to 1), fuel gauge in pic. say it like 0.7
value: 0.625
